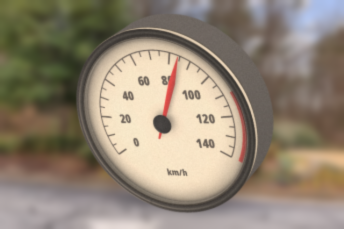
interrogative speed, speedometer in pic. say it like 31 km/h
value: 85 km/h
